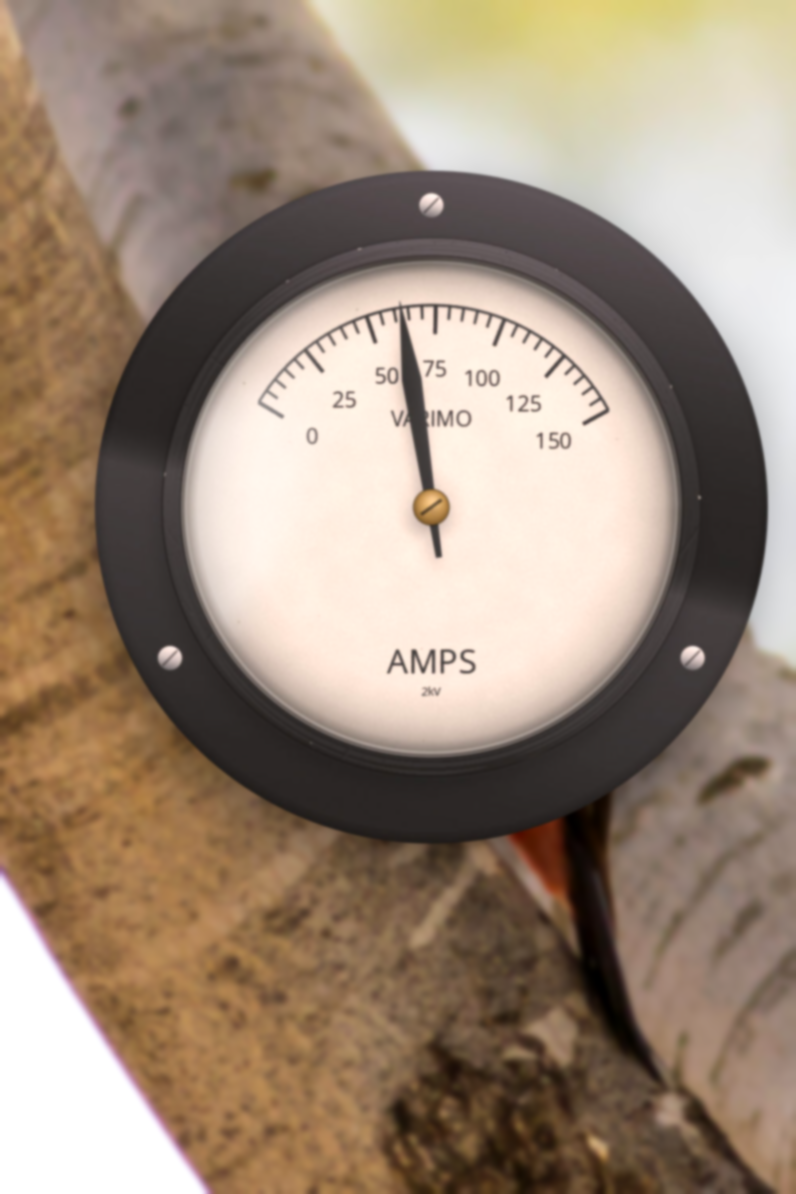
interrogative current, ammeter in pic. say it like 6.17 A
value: 62.5 A
